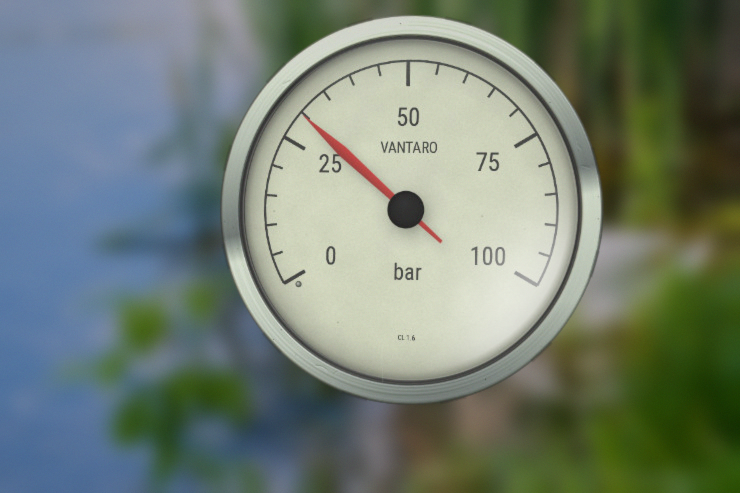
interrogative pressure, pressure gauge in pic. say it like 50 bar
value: 30 bar
